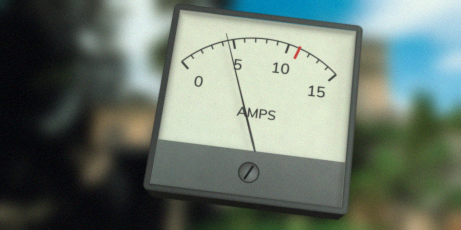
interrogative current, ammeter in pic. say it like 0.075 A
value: 4.5 A
